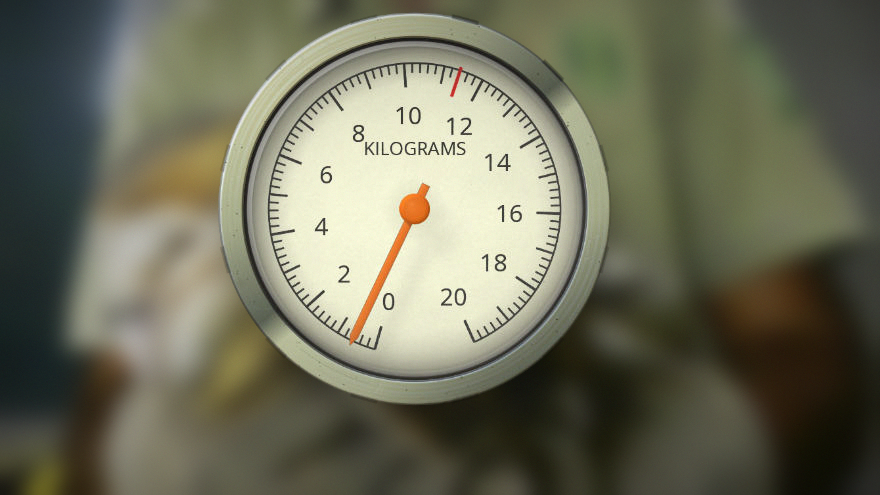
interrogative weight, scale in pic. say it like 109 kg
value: 0.6 kg
